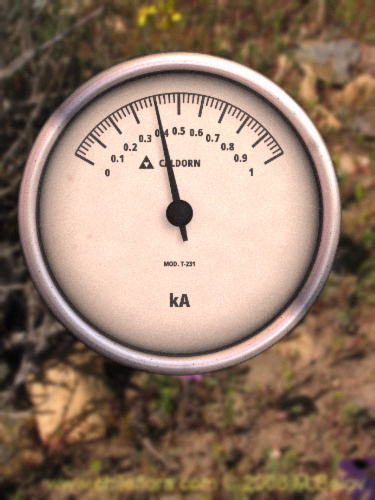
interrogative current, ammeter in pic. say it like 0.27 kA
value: 0.4 kA
